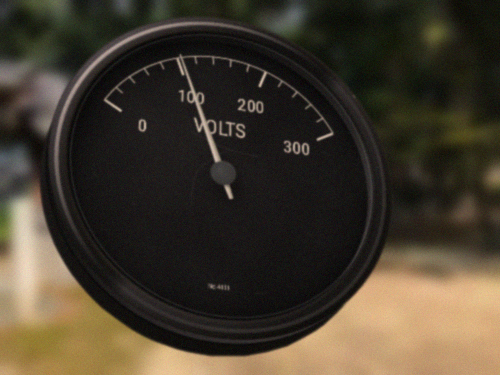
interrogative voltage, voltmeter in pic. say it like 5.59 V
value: 100 V
